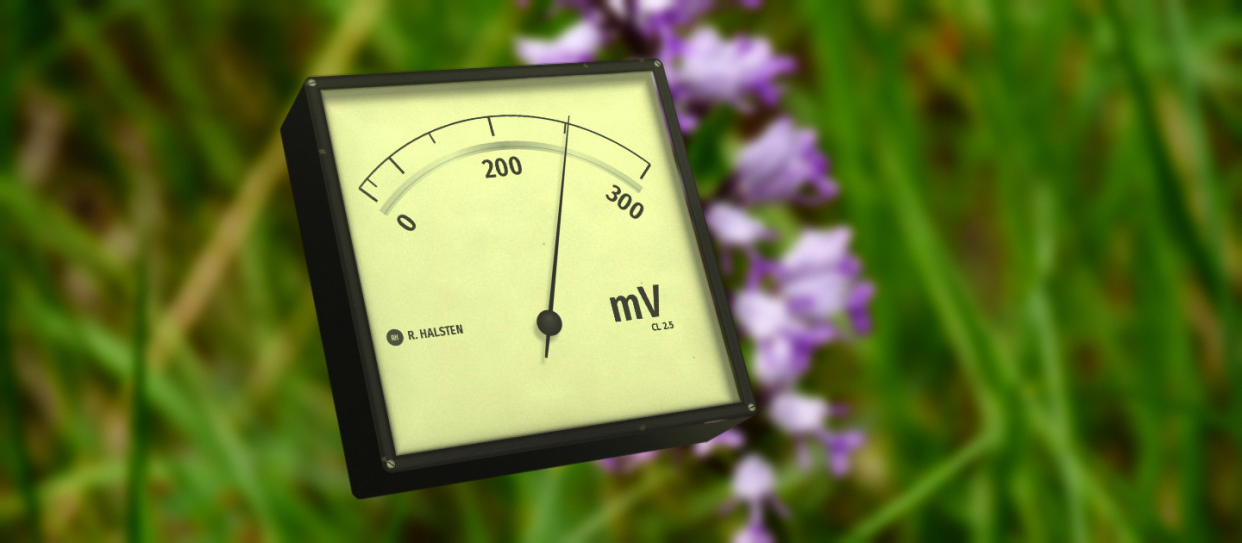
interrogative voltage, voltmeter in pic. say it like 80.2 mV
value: 250 mV
